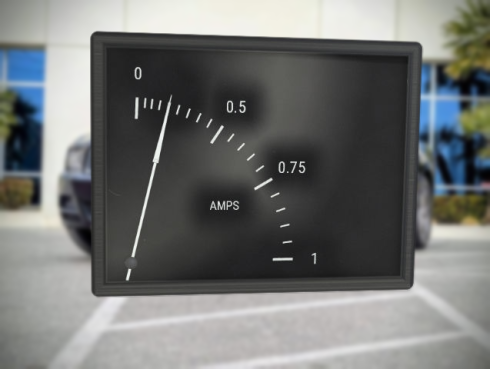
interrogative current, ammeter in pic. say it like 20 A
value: 0.25 A
